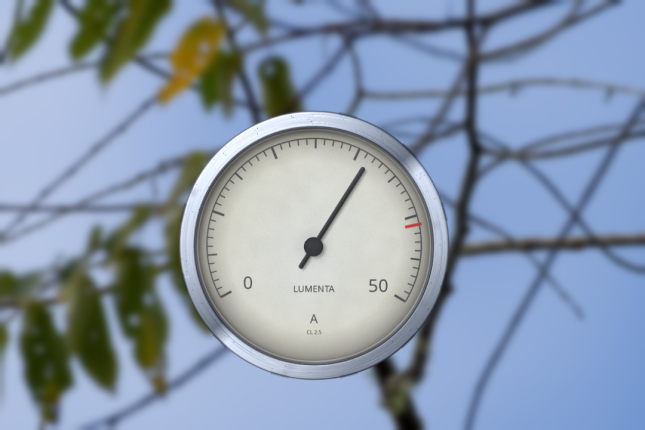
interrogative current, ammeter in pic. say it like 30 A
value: 31.5 A
